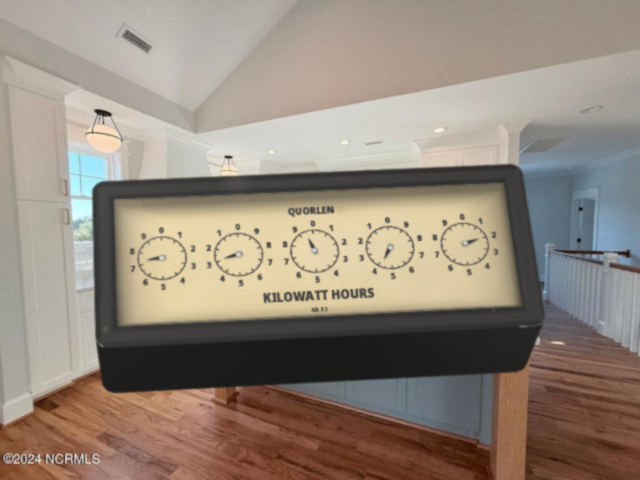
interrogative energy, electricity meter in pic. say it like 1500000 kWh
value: 72942 kWh
